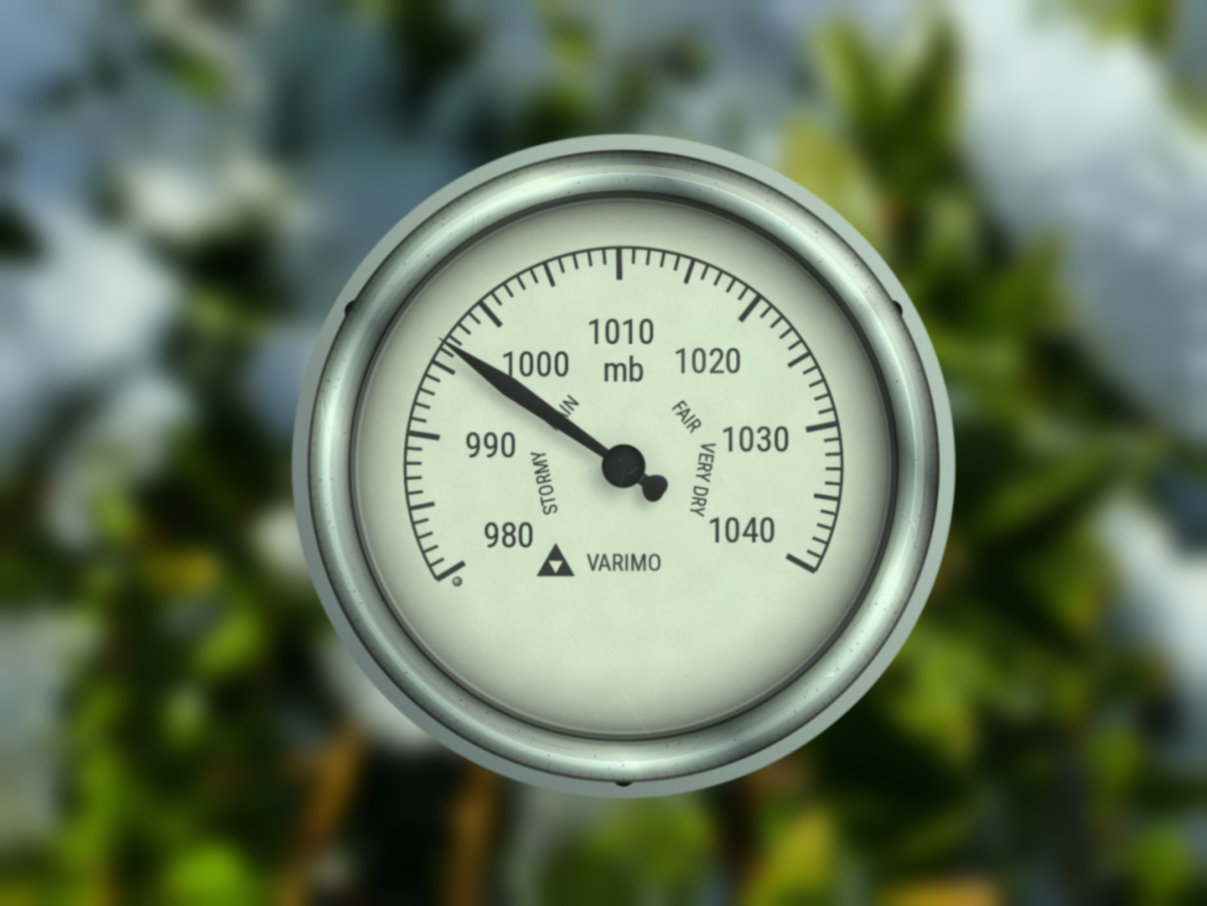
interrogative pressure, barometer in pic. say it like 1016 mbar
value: 996.5 mbar
